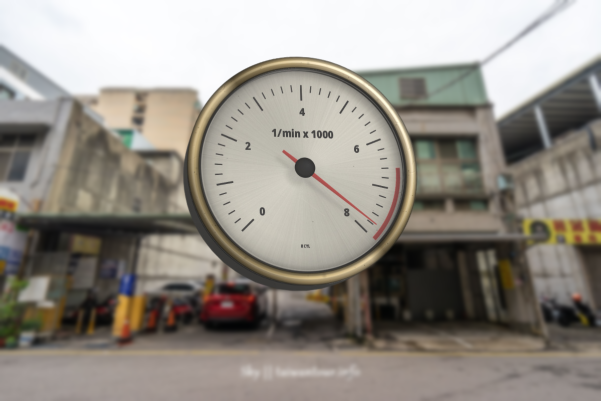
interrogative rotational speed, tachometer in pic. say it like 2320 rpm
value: 7800 rpm
